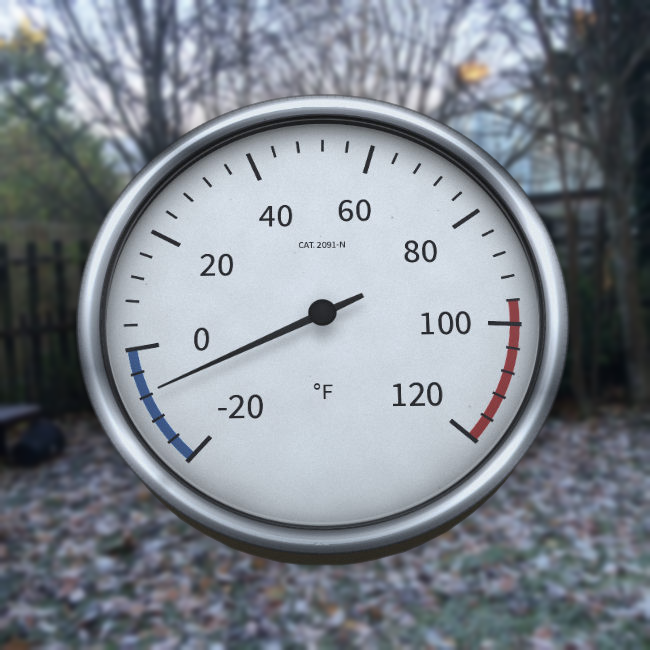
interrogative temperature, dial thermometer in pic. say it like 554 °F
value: -8 °F
